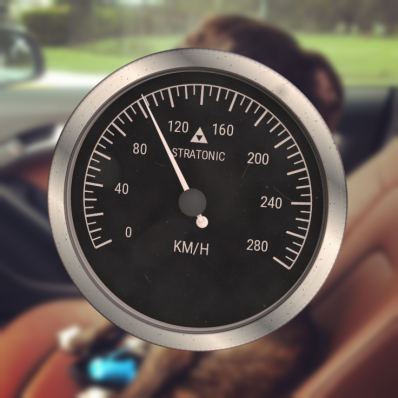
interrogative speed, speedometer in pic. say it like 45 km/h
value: 105 km/h
